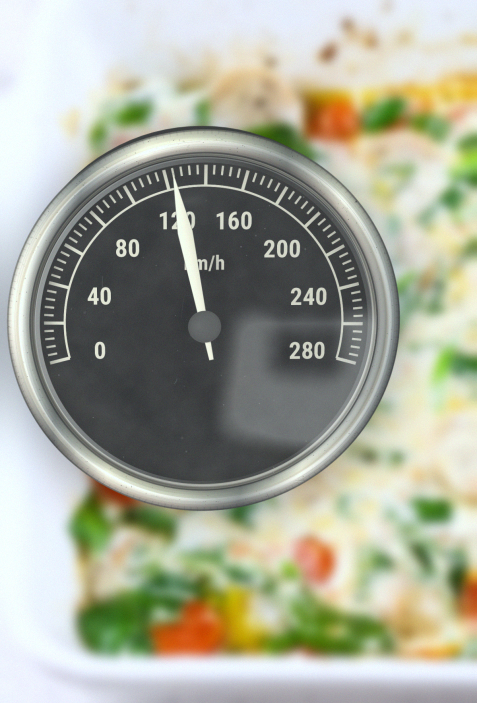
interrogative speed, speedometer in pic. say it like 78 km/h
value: 124 km/h
